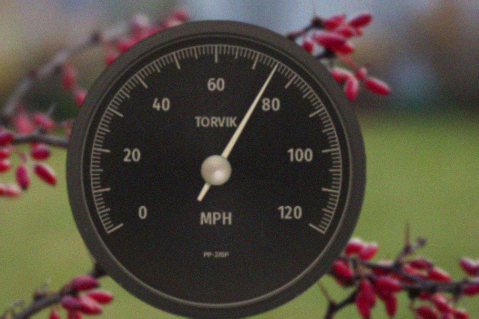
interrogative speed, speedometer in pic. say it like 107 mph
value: 75 mph
